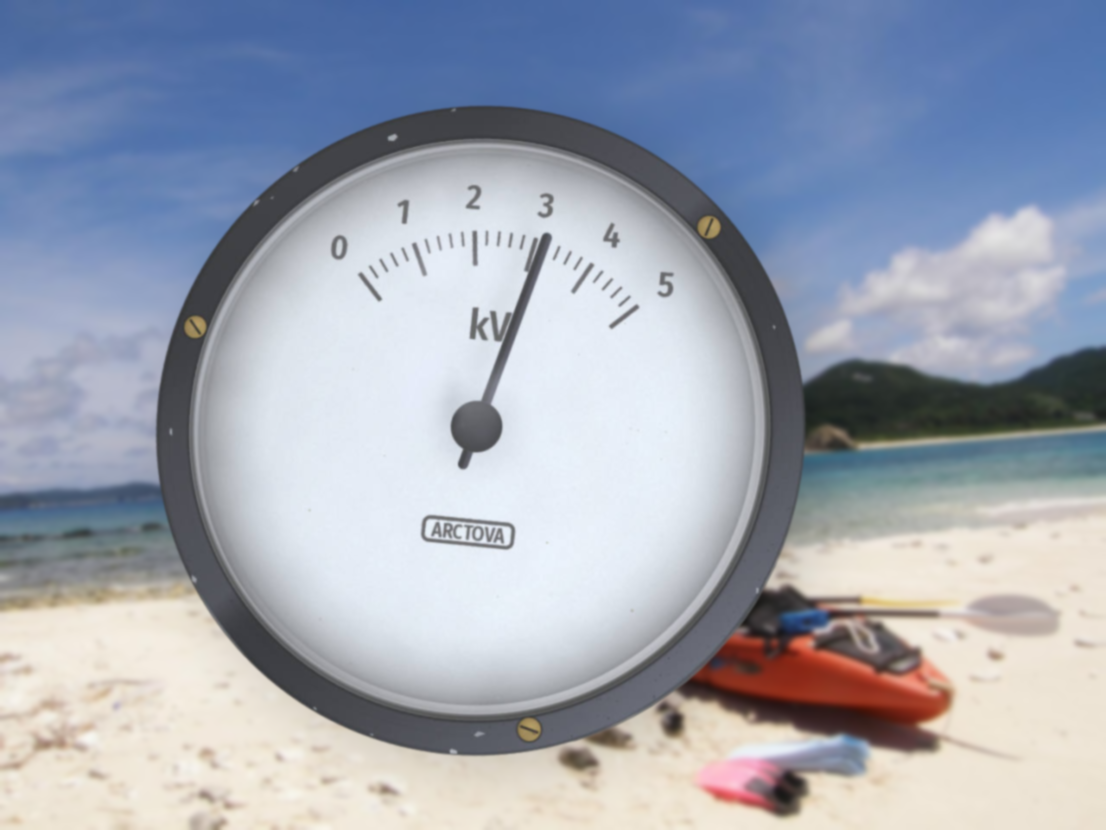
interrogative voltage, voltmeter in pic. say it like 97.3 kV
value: 3.2 kV
